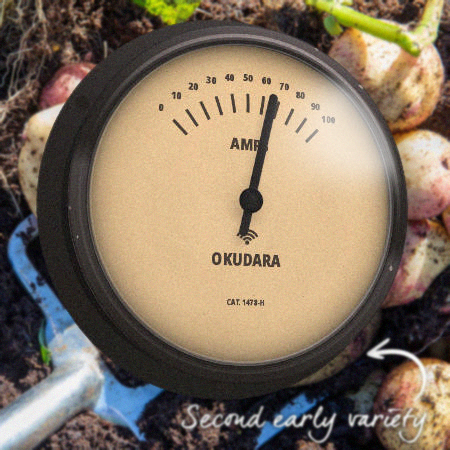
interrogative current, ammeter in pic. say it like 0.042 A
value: 65 A
